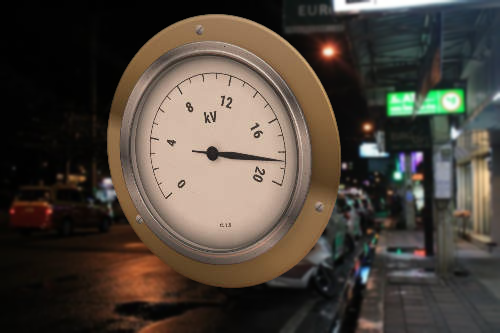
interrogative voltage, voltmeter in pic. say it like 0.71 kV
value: 18.5 kV
